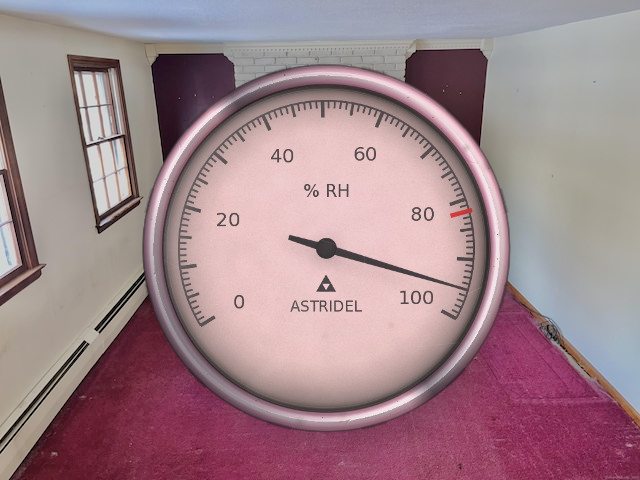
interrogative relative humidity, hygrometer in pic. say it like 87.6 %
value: 95 %
